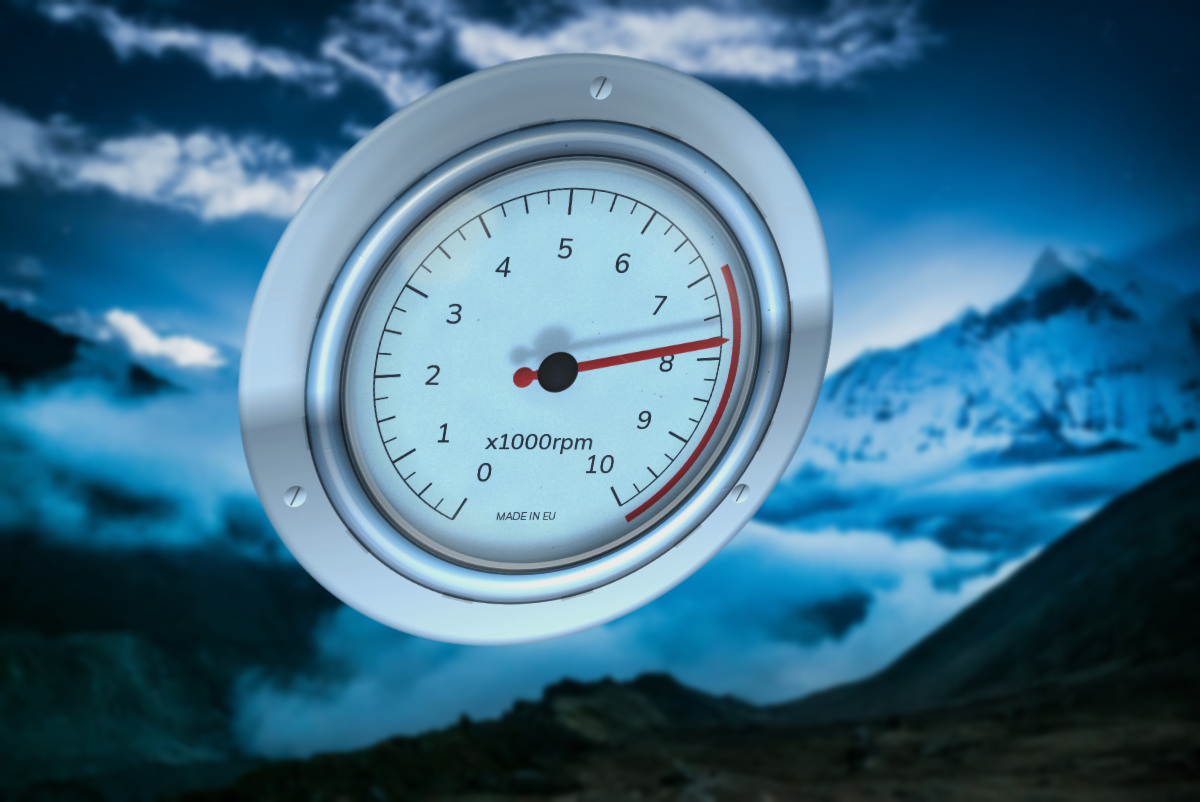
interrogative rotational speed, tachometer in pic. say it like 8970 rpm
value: 7750 rpm
